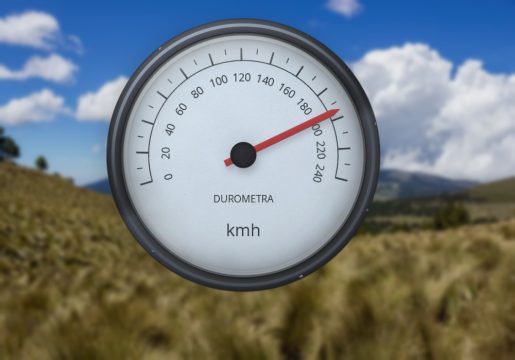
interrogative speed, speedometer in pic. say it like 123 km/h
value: 195 km/h
